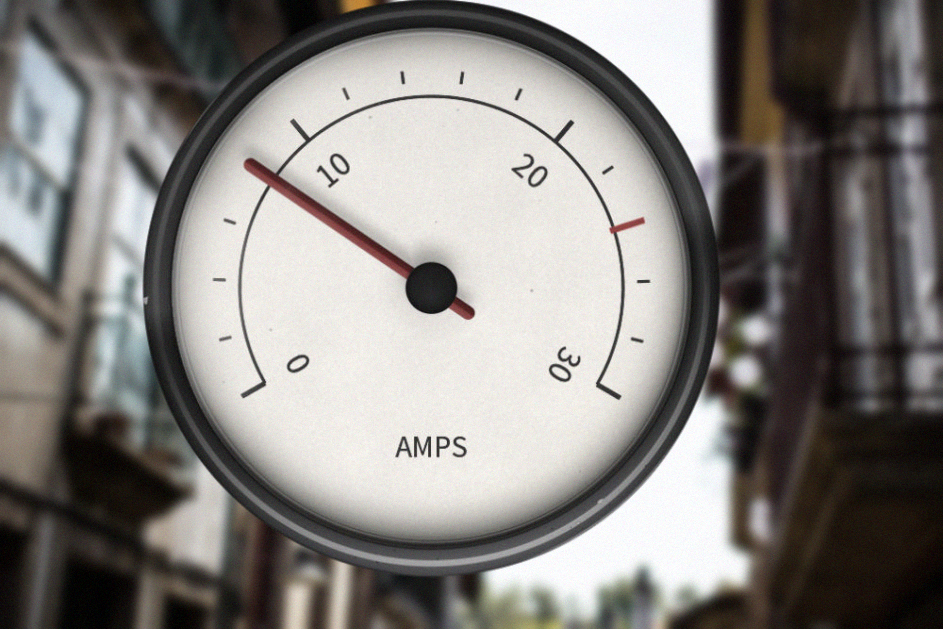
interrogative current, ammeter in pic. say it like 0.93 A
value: 8 A
